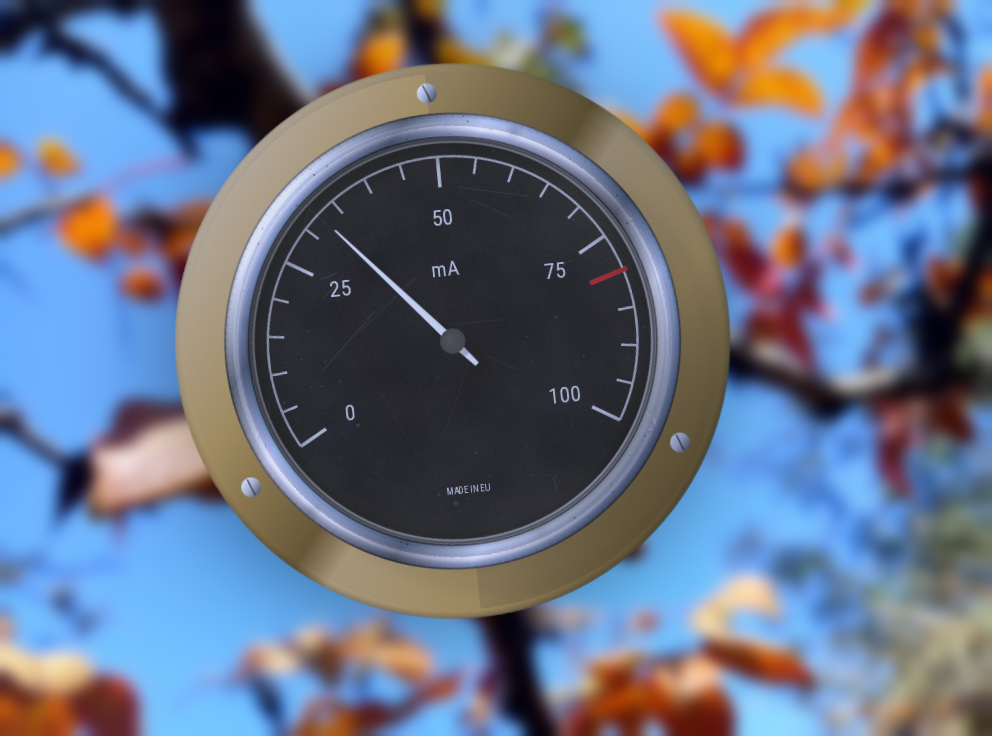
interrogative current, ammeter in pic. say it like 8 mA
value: 32.5 mA
